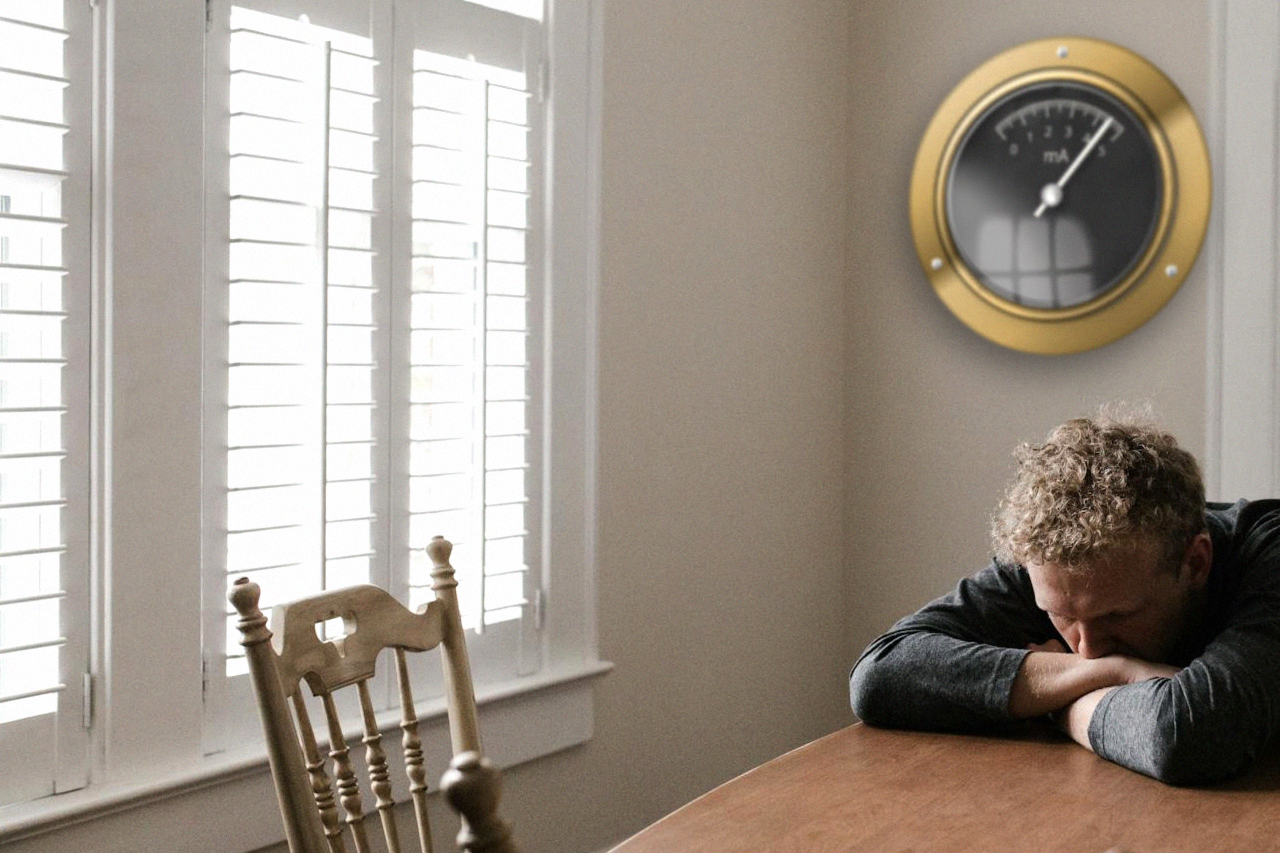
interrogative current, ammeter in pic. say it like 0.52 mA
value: 4.5 mA
